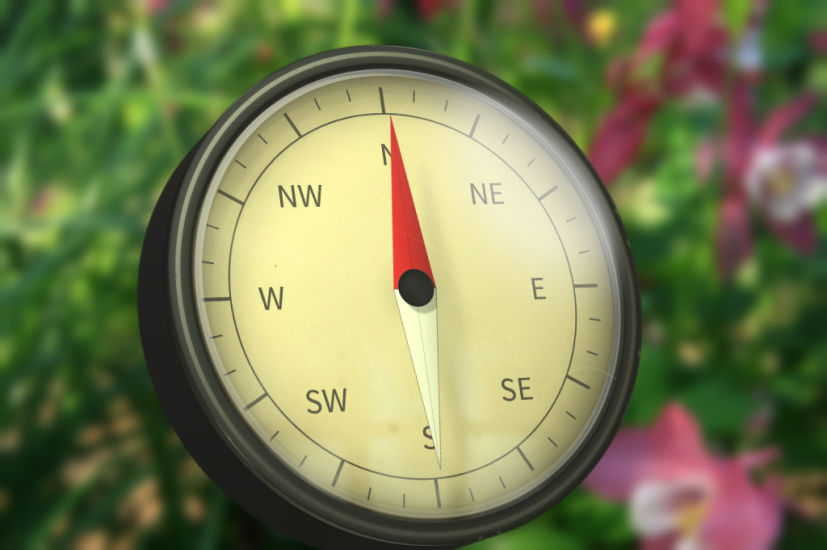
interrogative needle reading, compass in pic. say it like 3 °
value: 0 °
